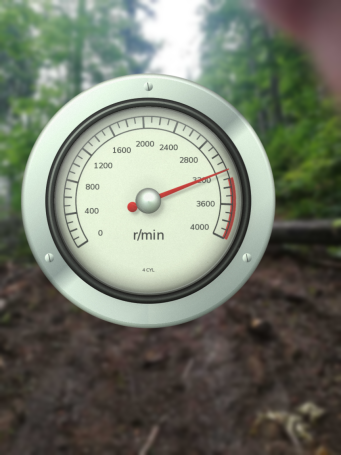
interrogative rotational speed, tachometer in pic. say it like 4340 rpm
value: 3200 rpm
